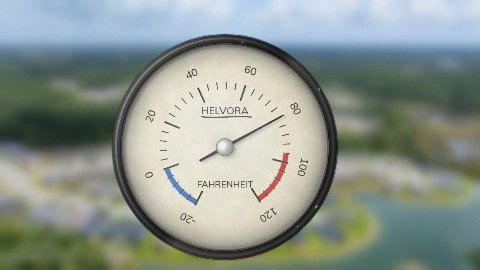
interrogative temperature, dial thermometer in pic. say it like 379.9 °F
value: 80 °F
